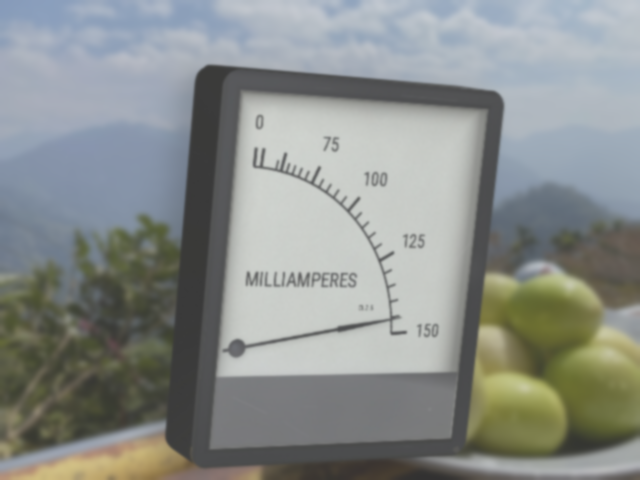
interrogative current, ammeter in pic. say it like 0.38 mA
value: 145 mA
